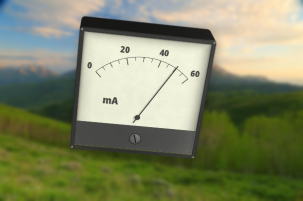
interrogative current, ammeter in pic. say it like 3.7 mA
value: 50 mA
